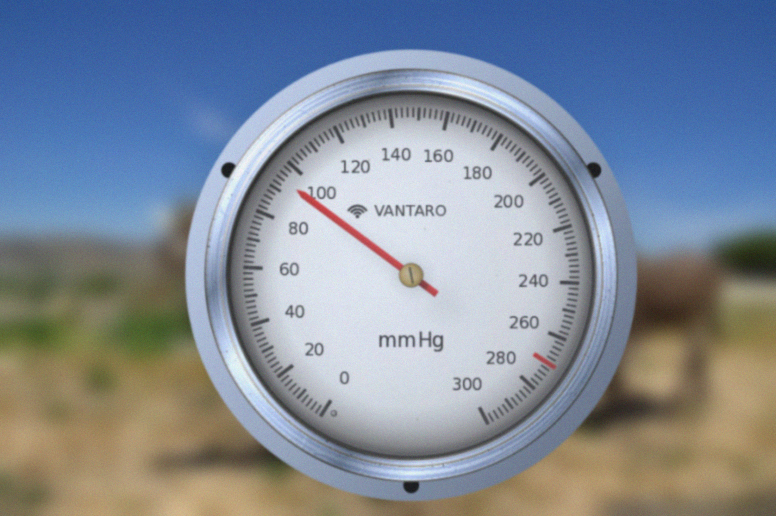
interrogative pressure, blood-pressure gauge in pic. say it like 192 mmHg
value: 94 mmHg
